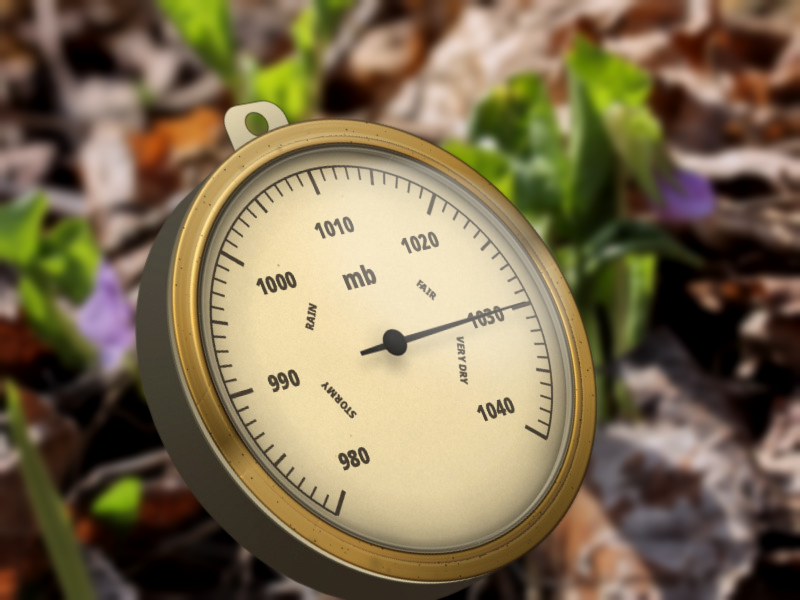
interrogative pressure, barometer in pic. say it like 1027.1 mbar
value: 1030 mbar
